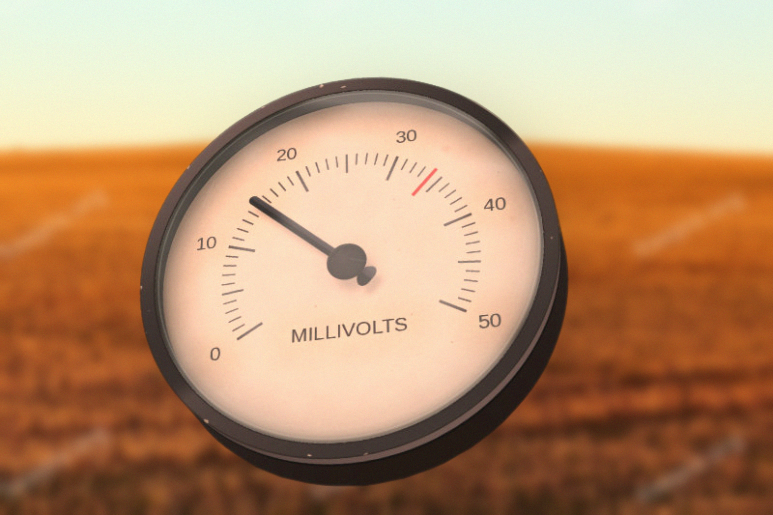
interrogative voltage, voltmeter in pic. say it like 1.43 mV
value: 15 mV
